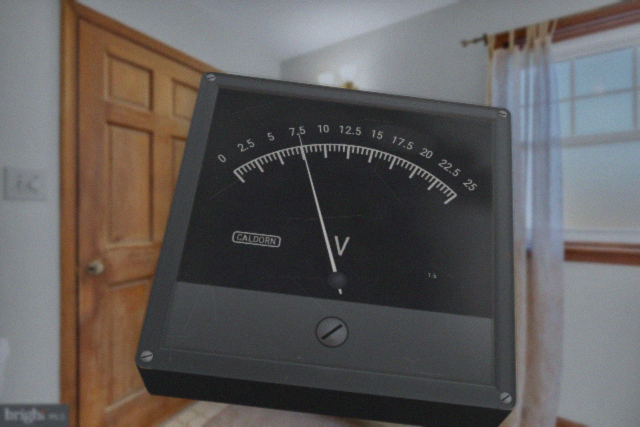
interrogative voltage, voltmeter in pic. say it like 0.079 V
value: 7.5 V
